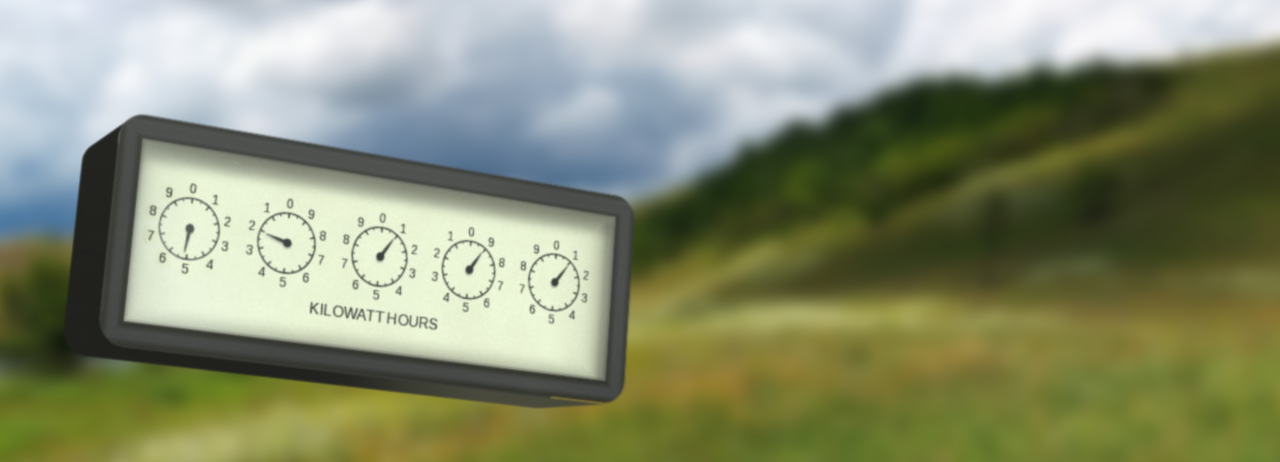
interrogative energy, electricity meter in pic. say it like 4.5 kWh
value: 52091 kWh
